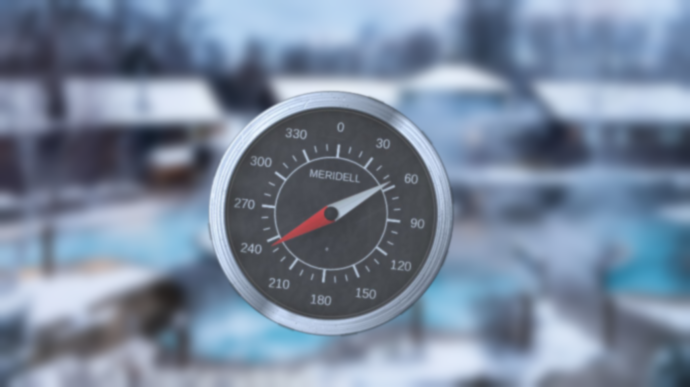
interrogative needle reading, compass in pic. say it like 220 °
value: 235 °
